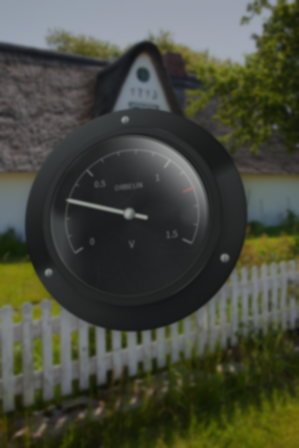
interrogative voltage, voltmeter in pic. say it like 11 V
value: 0.3 V
